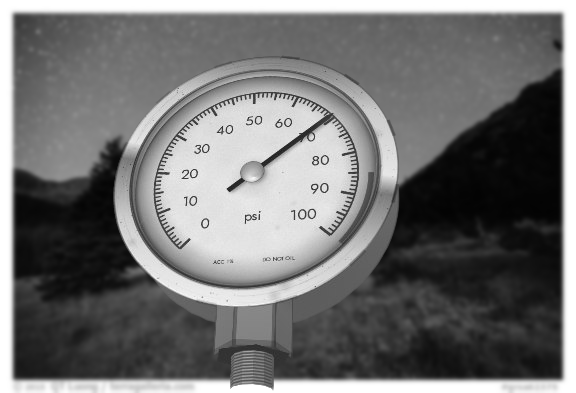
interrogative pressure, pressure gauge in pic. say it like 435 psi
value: 70 psi
